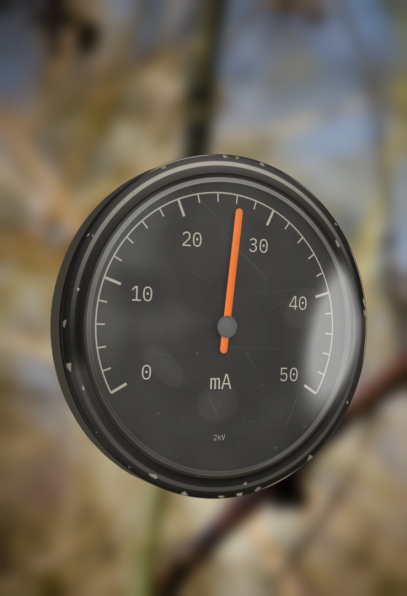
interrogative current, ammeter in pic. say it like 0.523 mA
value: 26 mA
